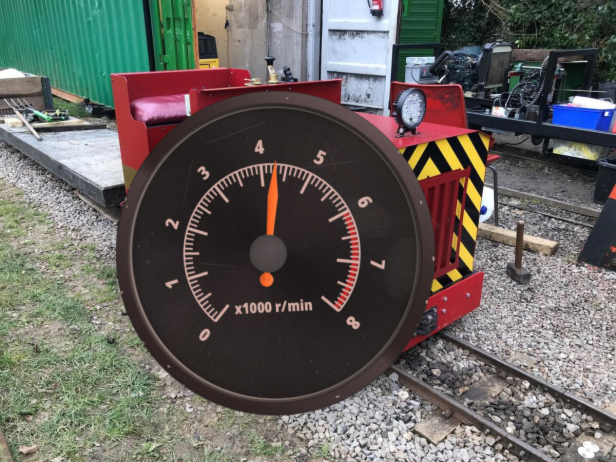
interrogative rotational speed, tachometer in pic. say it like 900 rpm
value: 4300 rpm
